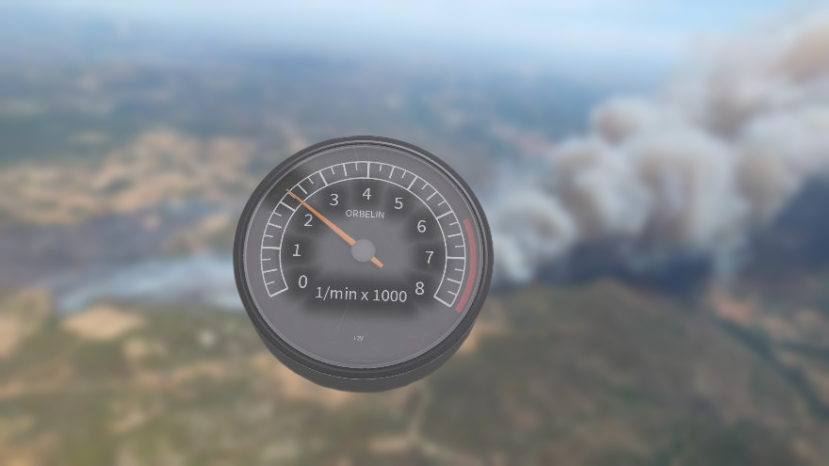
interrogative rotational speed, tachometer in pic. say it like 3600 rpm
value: 2250 rpm
